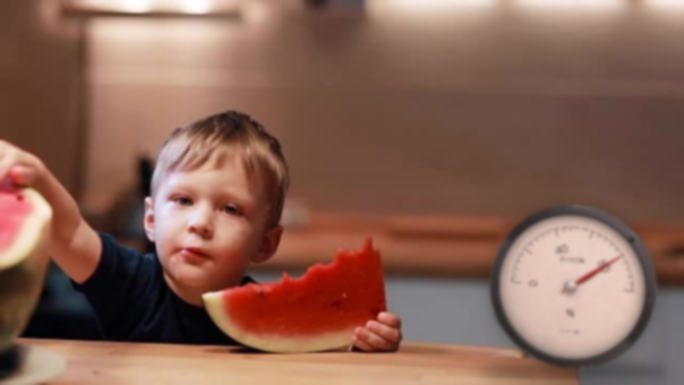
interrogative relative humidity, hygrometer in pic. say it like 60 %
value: 80 %
